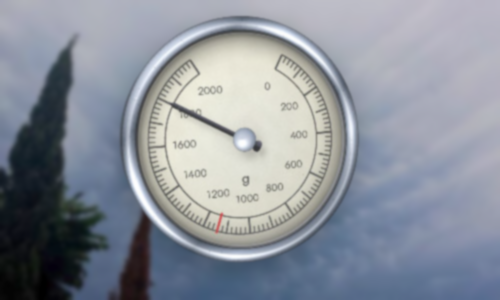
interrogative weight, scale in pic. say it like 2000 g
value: 1800 g
